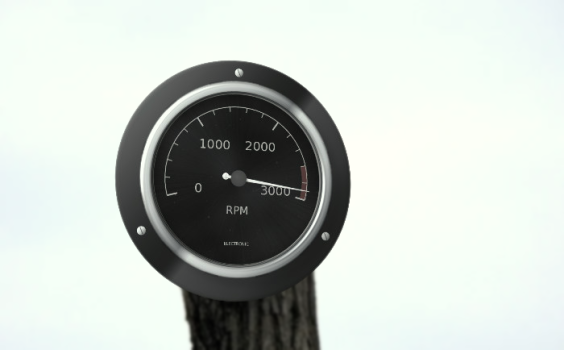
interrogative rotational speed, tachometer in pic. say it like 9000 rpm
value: 2900 rpm
